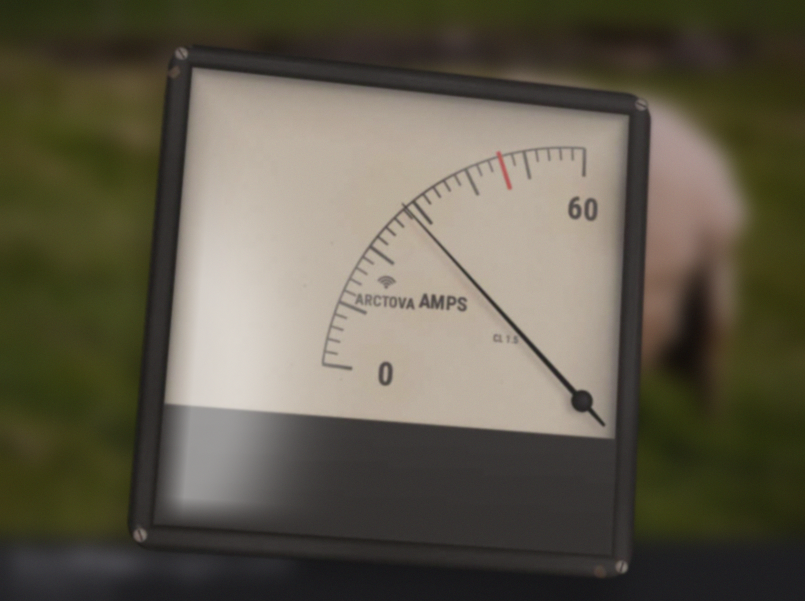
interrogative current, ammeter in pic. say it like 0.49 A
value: 28 A
